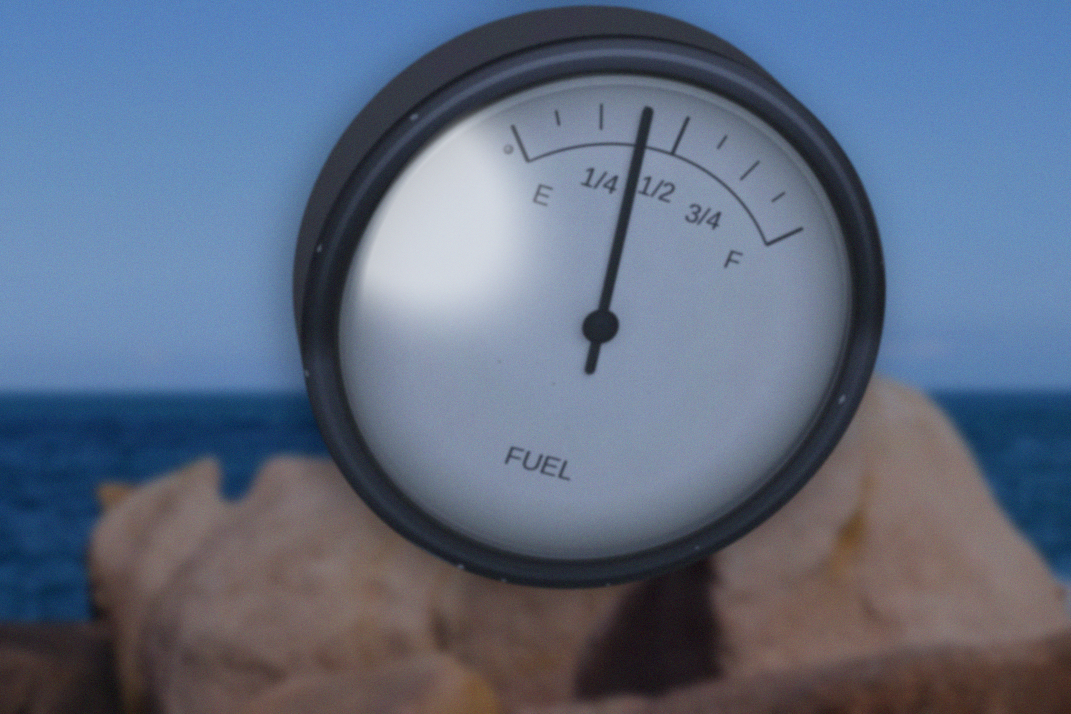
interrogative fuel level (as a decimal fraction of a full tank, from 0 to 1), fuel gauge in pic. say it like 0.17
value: 0.375
